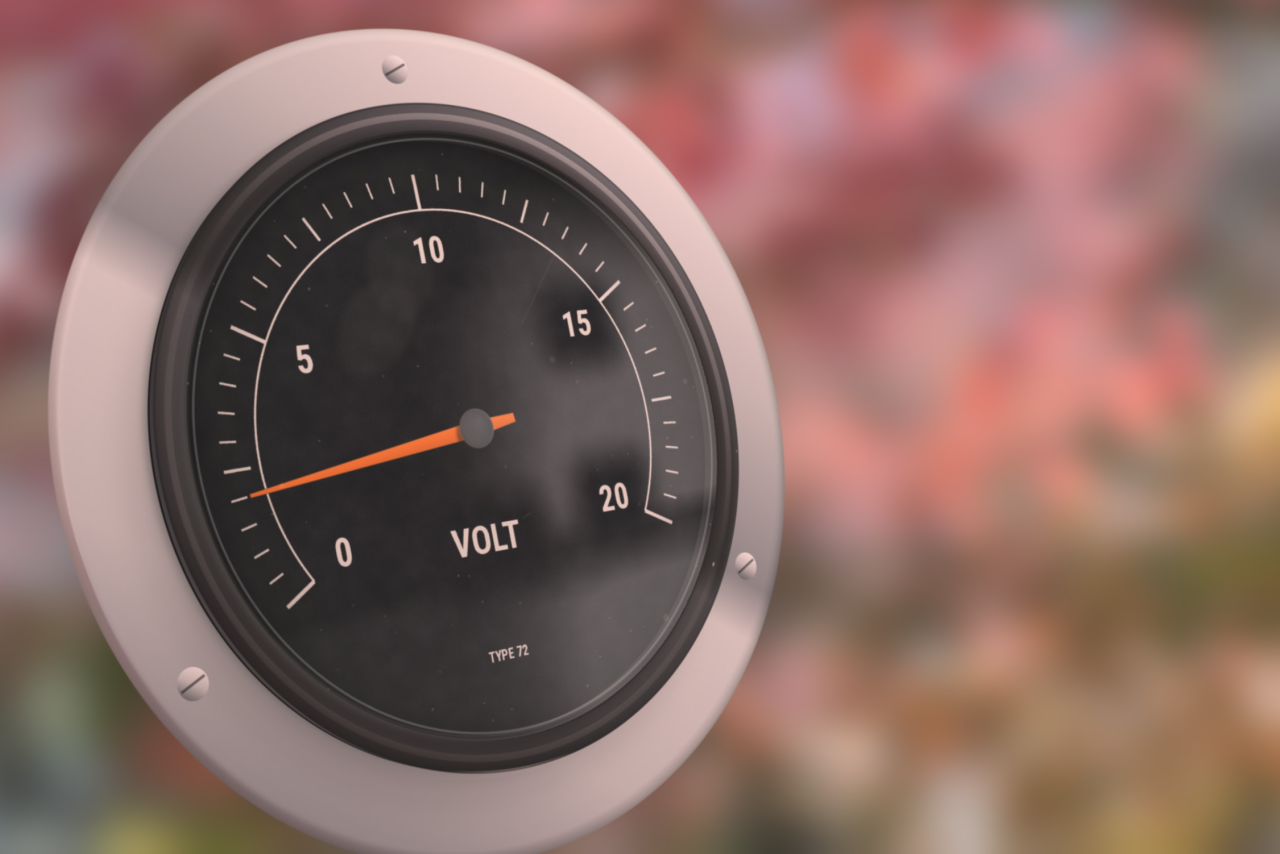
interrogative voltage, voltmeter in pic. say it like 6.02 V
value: 2 V
